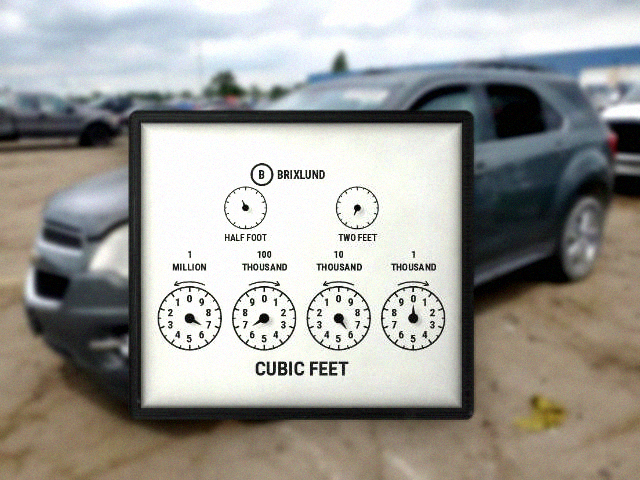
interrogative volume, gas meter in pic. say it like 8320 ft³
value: 666000 ft³
